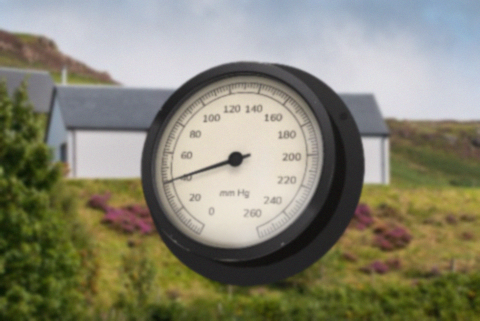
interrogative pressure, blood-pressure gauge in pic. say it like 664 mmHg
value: 40 mmHg
